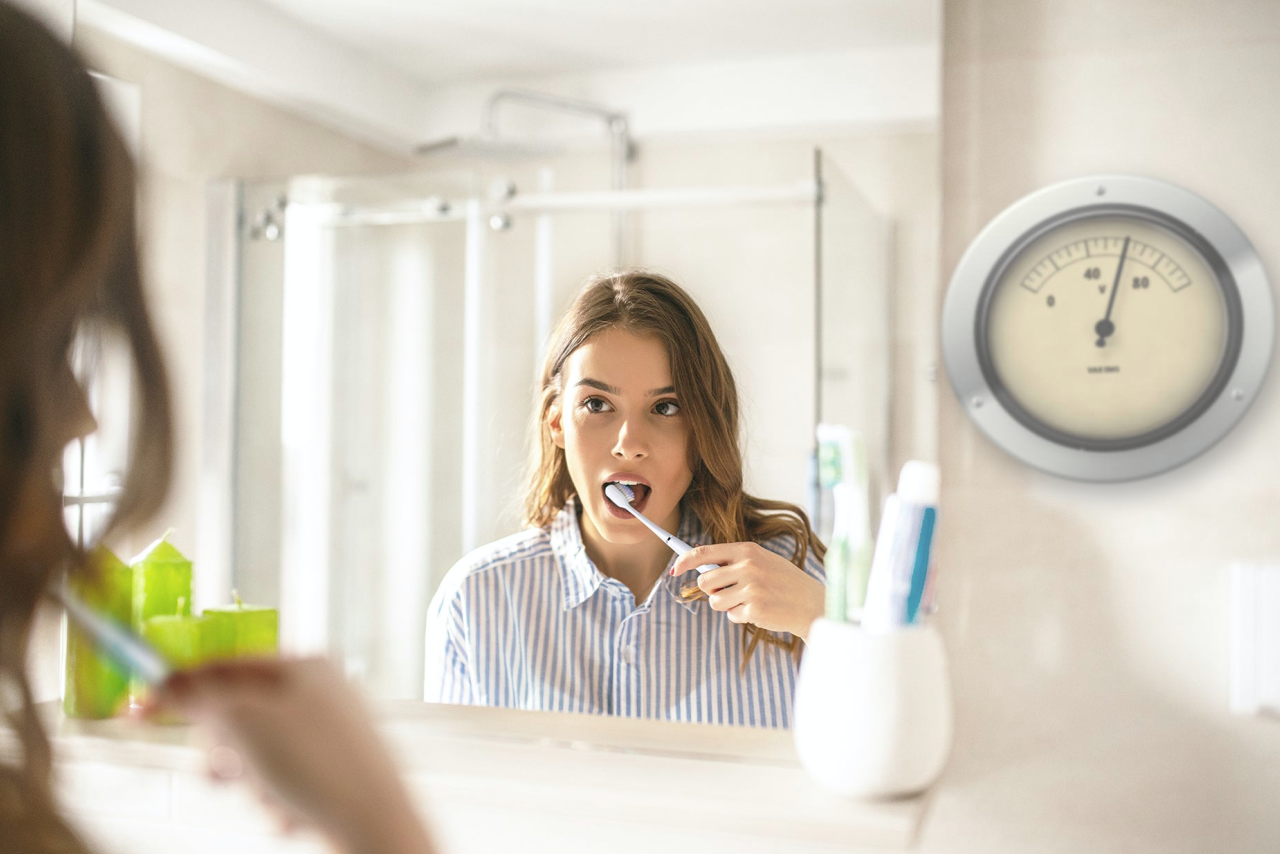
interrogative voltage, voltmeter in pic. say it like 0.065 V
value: 60 V
